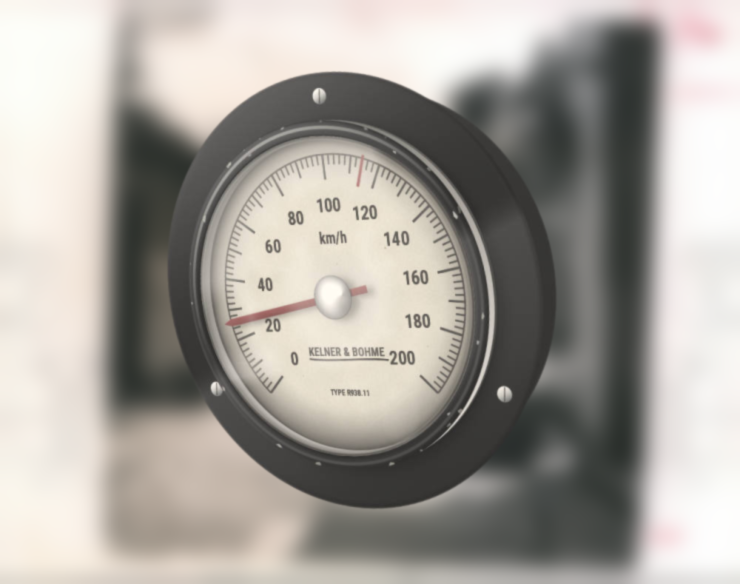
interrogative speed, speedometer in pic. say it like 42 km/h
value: 26 km/h
